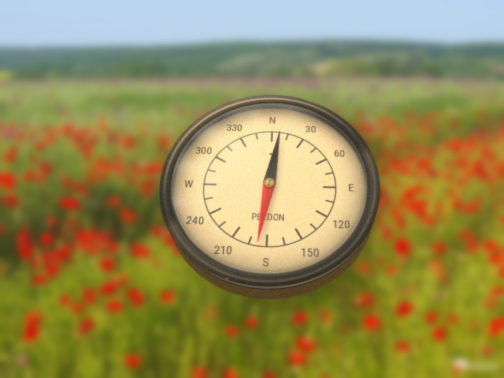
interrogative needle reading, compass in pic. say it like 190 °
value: 187.5 °
